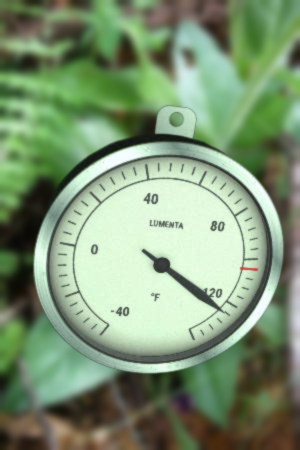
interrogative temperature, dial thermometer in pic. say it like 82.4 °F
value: 124 °F
